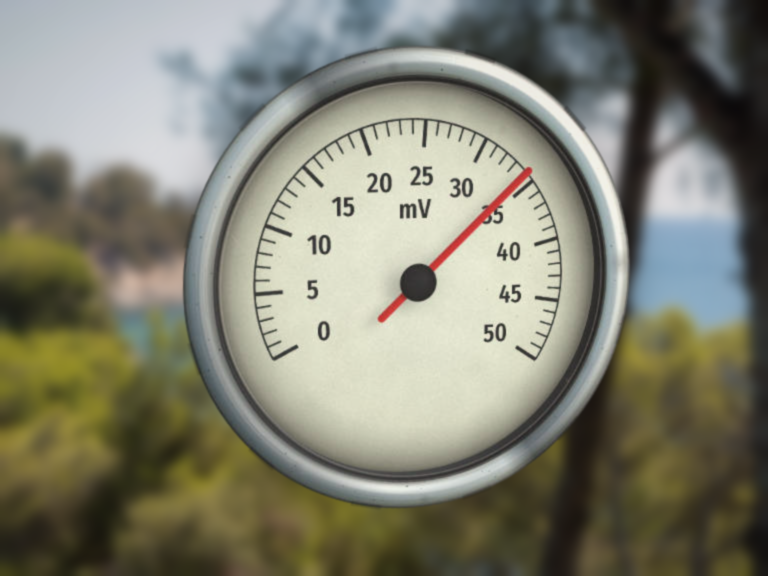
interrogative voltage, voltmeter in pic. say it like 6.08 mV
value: 34 mV
